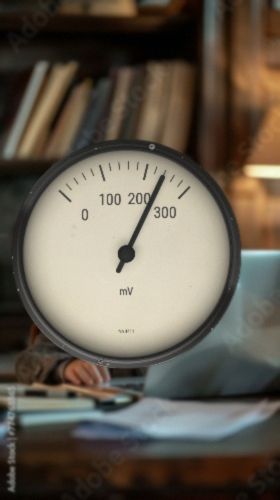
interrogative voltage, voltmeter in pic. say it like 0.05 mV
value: 240 mV
